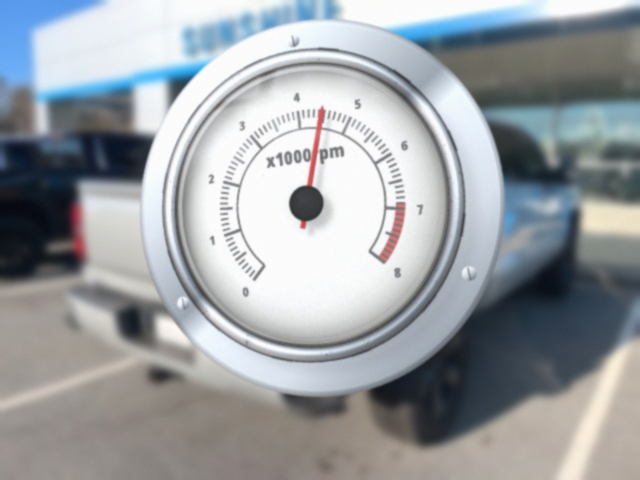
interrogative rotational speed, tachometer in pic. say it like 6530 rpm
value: 4500 rpm
